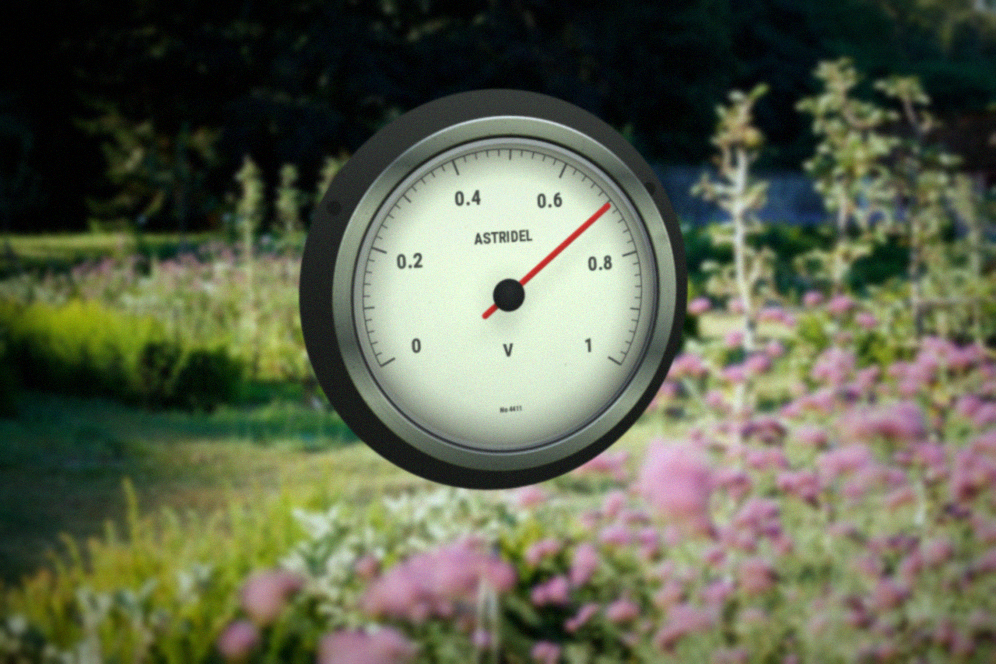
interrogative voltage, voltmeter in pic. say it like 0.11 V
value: 0.7 V
